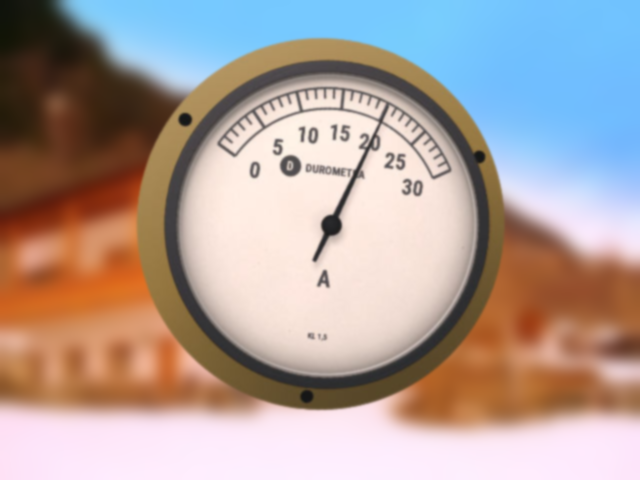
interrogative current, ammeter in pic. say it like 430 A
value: 20 A
